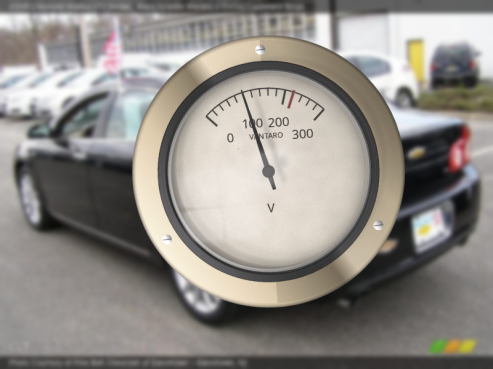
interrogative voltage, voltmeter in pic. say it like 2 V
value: 100 V
